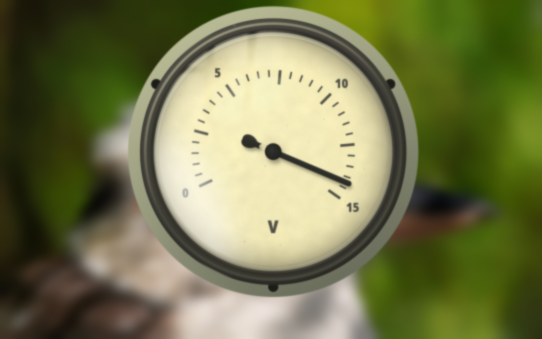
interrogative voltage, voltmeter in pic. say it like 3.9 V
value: 14.25 V
